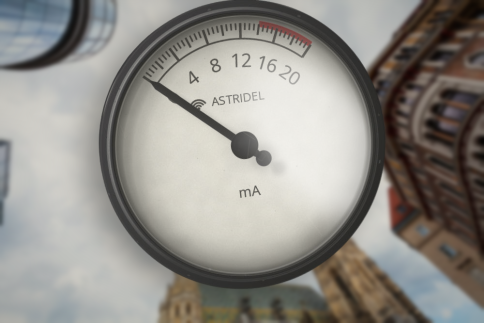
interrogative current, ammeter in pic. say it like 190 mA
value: 0 mA
